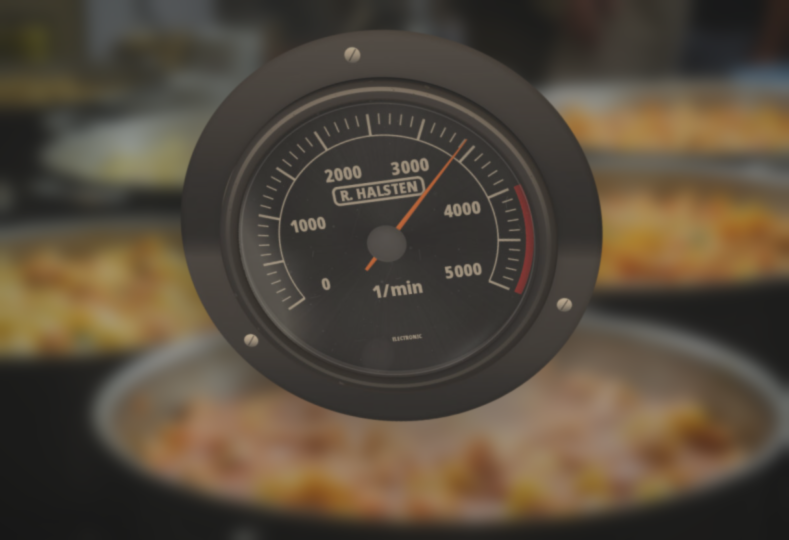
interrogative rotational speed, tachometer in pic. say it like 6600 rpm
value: 3400 rpm
